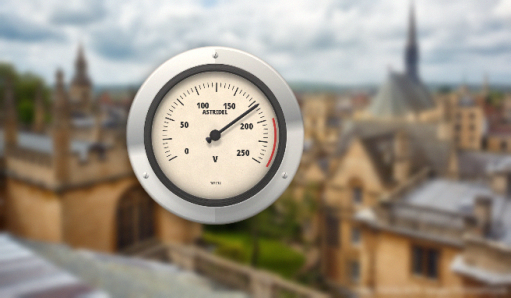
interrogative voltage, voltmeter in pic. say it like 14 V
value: 180 V
